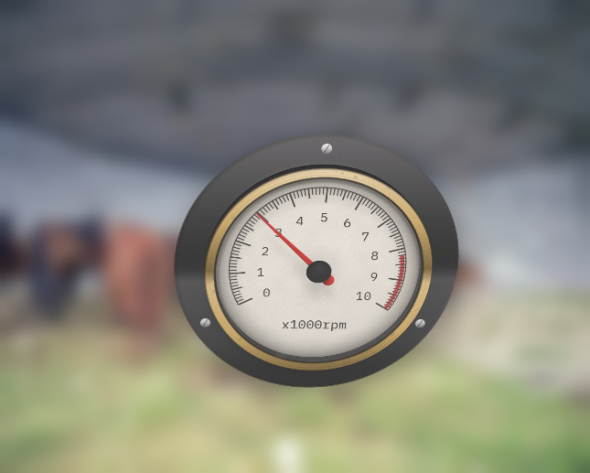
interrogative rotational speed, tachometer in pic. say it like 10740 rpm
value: 3000 rpm
